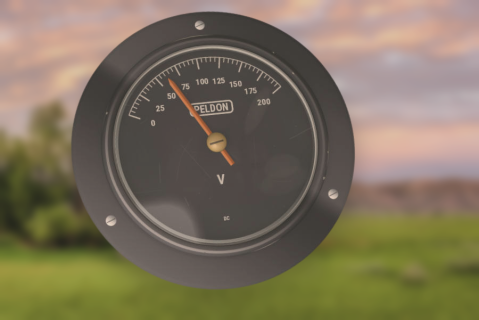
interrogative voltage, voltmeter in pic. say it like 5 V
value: 60 V
